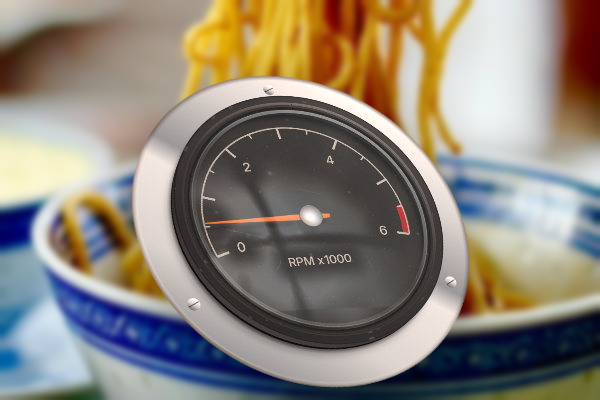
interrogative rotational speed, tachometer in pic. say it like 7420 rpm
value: 500 rpm
